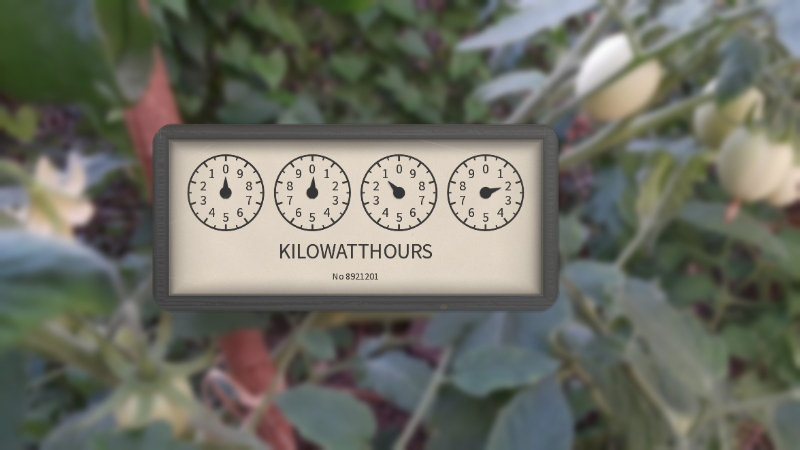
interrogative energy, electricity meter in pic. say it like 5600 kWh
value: 12 kWh
